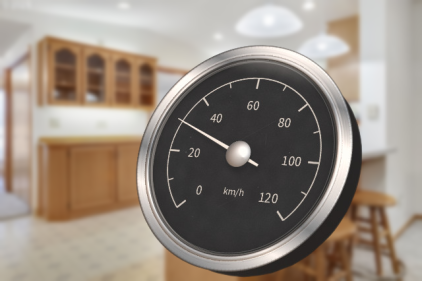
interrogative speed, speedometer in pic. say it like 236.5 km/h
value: 30 km/h
